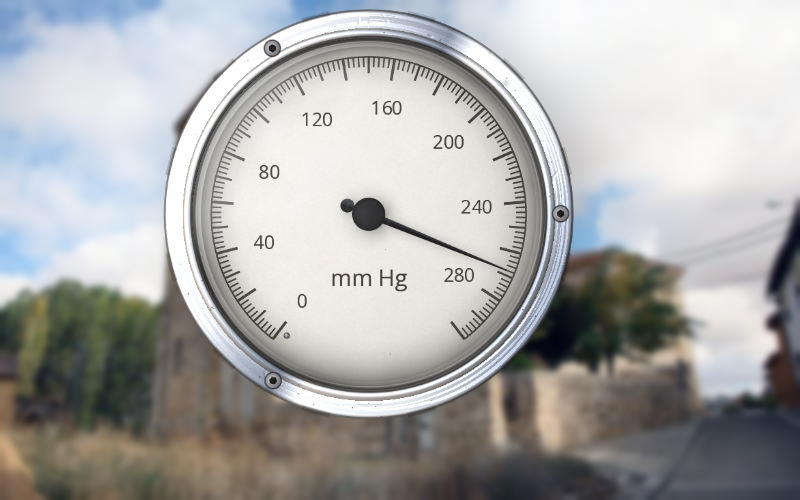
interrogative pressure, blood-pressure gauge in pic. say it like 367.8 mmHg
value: 268 mmHg
